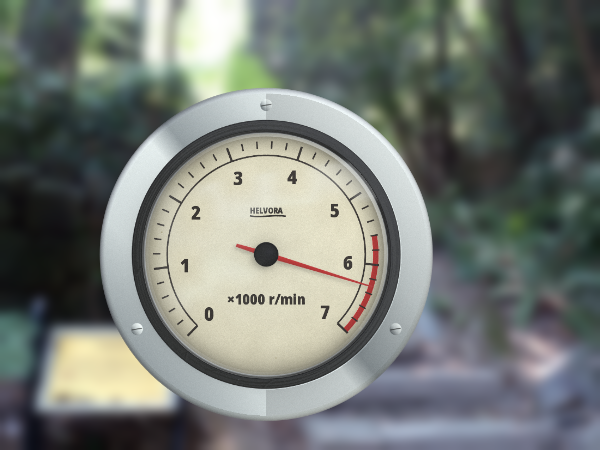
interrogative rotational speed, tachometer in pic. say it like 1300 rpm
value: 6300 rpm
